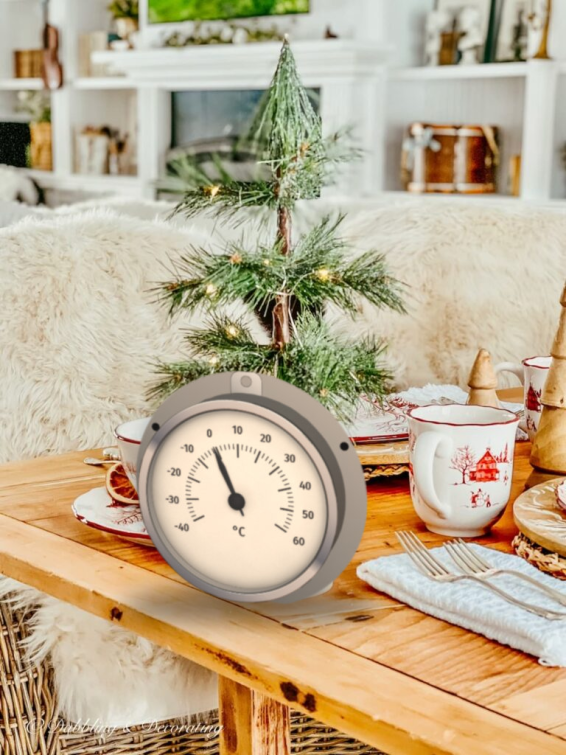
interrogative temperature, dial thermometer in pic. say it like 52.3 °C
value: 0 °C
